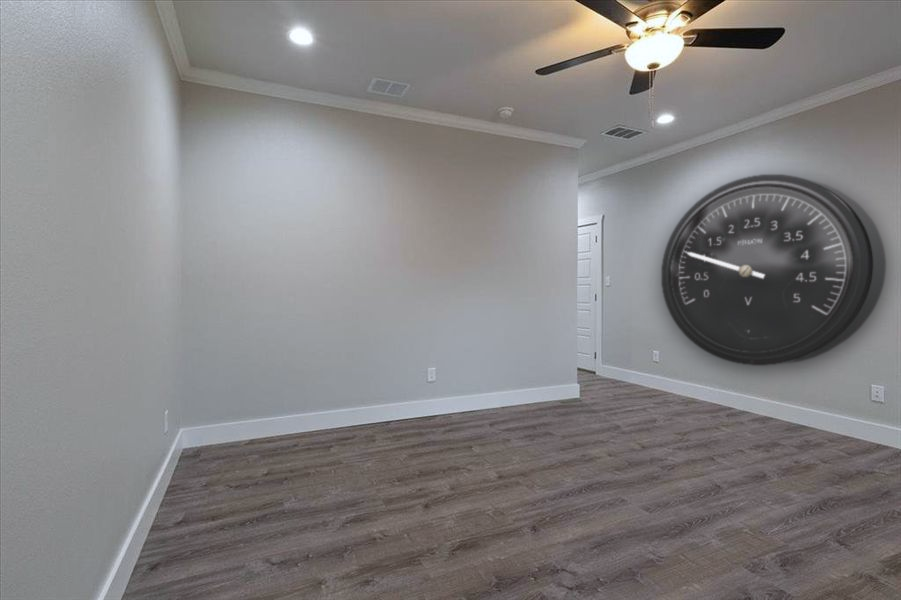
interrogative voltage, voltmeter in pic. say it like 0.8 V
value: 1 V
